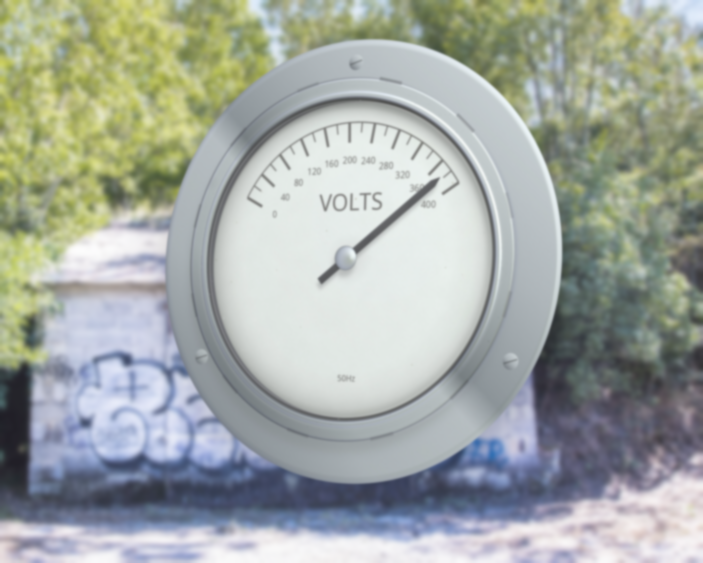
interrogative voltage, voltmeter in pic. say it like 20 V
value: 380 V
